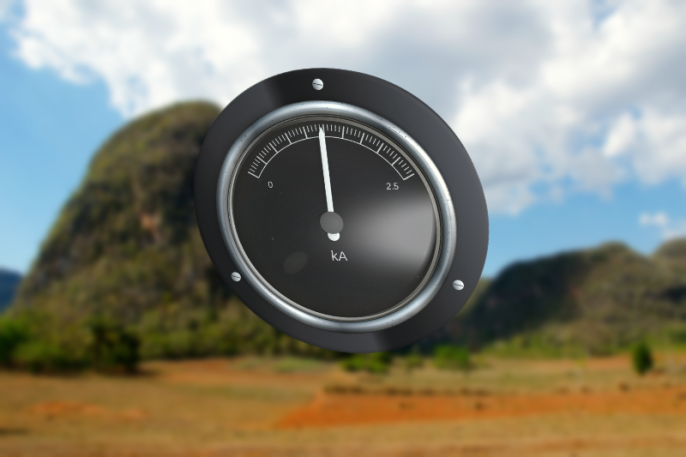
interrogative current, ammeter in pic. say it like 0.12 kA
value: 1.25 kA
